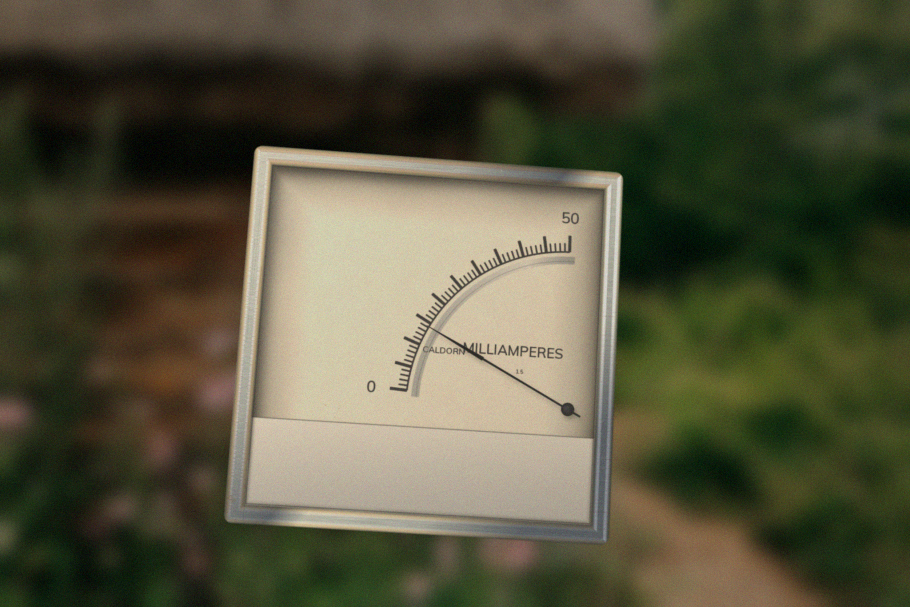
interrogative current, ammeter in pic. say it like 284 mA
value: 14 mA
